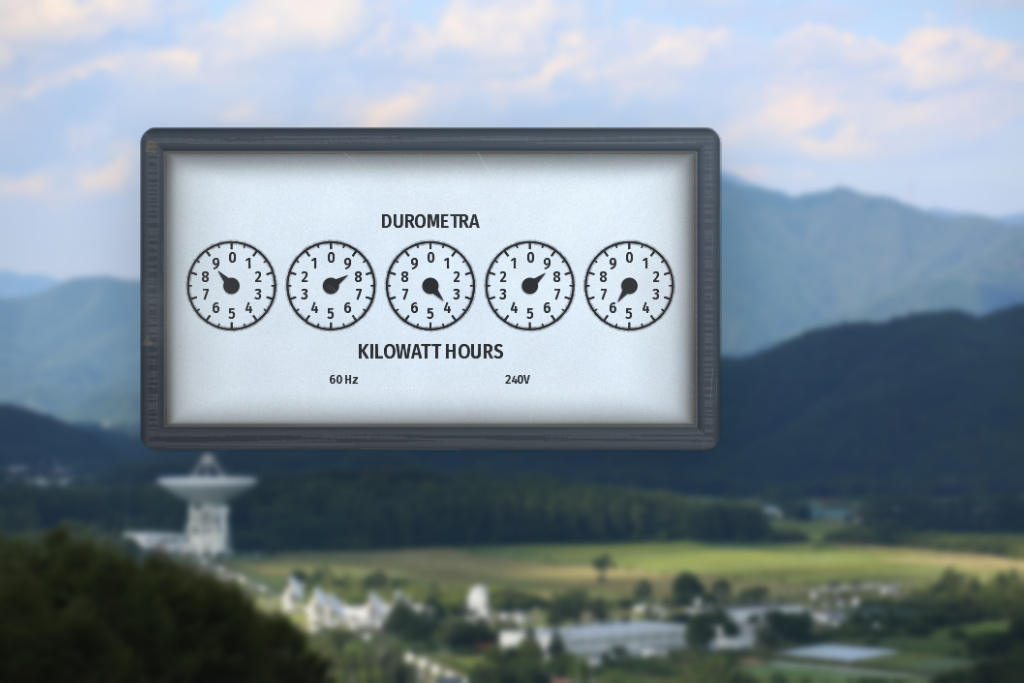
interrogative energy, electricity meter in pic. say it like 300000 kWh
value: 88386 kWh
